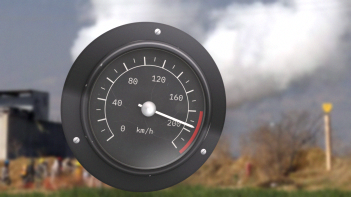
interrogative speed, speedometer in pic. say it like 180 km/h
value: 195 km/h
